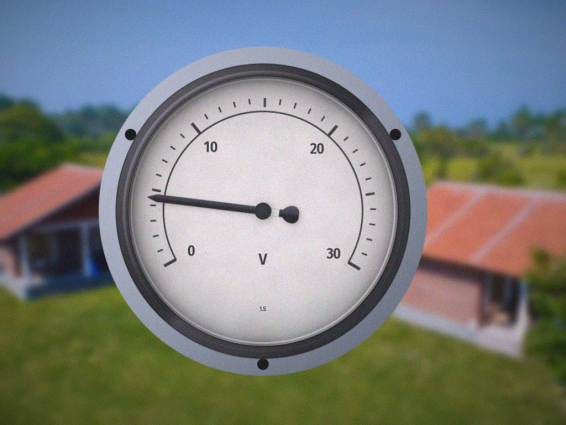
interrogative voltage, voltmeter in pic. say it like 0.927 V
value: 4.5 V
